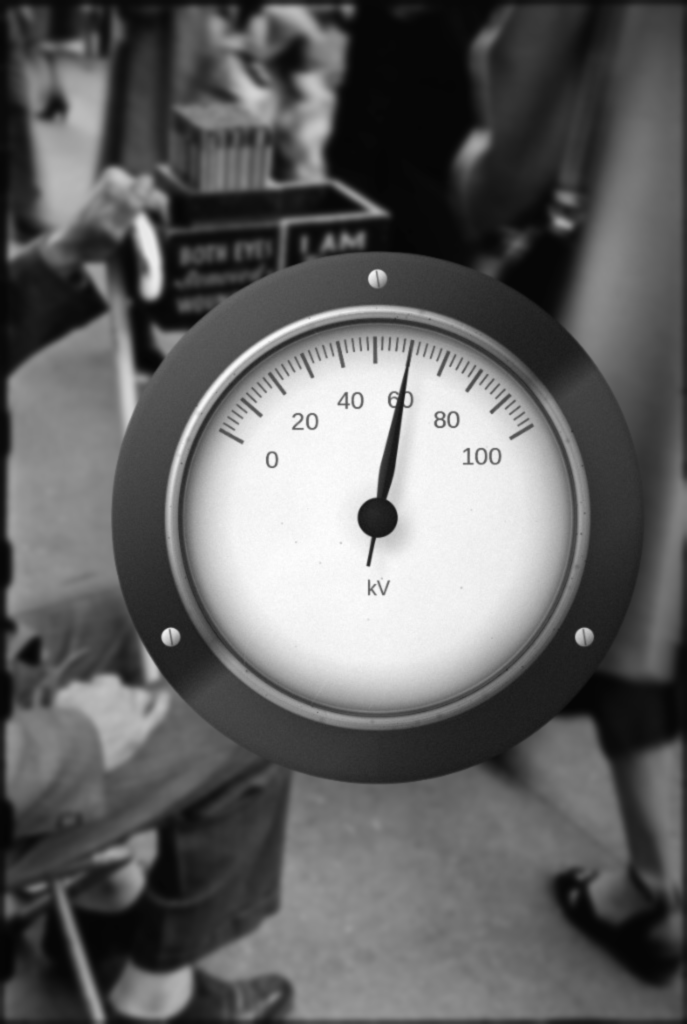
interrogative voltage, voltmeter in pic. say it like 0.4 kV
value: 60 kV
